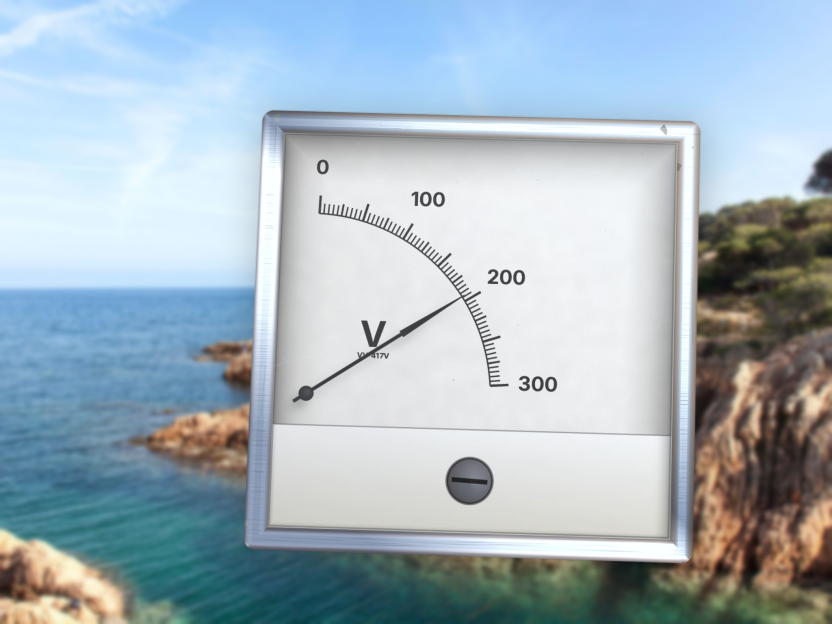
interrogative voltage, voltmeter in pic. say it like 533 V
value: 195 V
